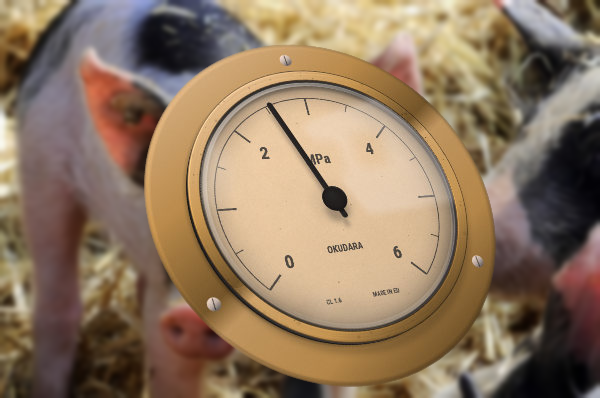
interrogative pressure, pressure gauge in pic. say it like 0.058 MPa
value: 2.5 MPa
